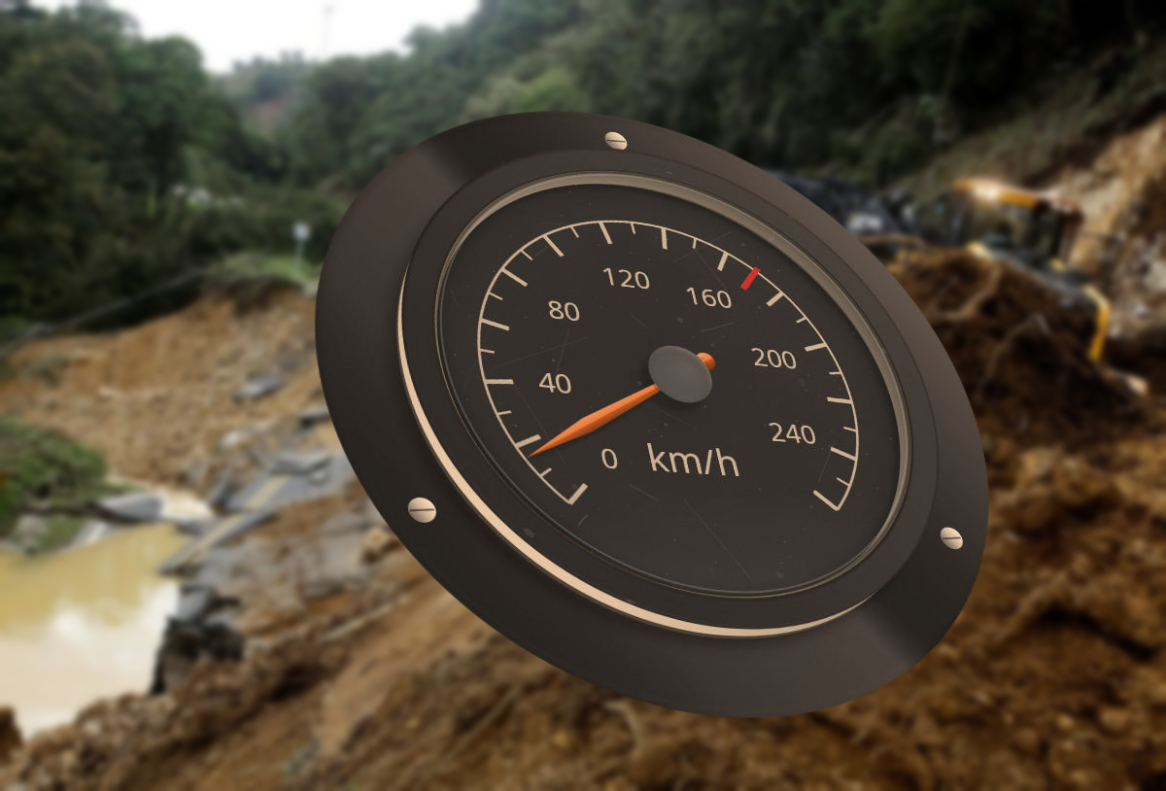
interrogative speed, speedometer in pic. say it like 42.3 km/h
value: 15 km/h
